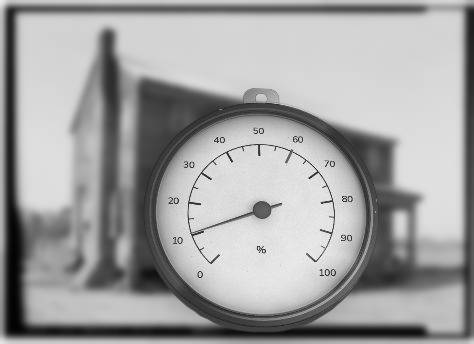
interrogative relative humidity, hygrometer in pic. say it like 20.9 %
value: 10 %
